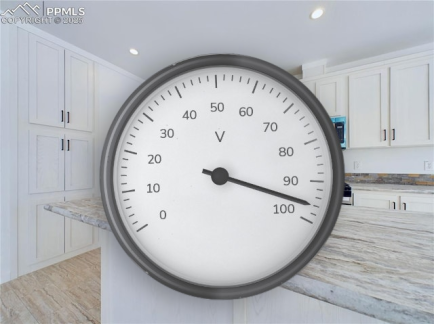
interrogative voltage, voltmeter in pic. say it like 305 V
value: 96 V
